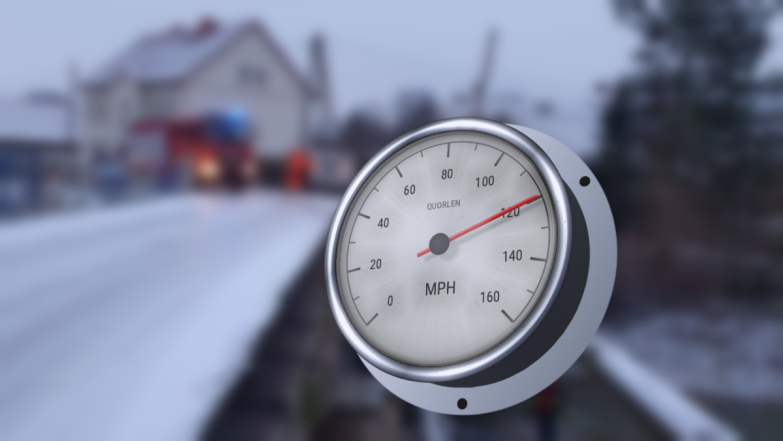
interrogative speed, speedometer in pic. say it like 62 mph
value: 120 mph
